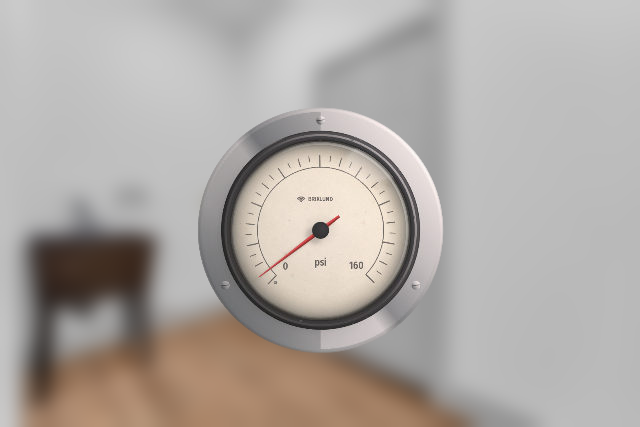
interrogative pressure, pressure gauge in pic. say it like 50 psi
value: 5 psi
